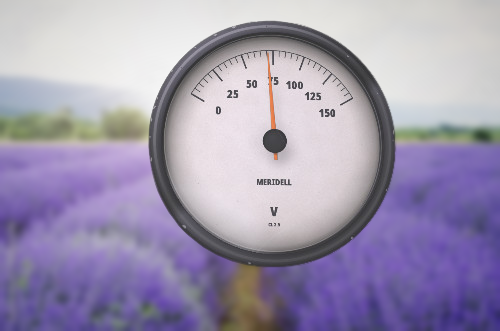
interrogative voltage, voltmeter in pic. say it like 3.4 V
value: 70 V
